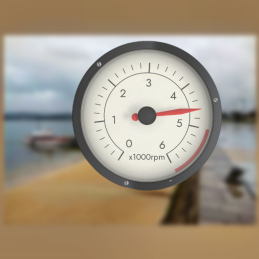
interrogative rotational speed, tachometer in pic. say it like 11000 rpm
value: 4600 rpm
